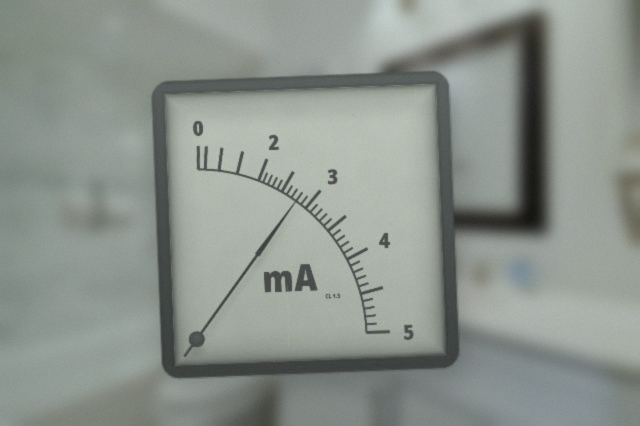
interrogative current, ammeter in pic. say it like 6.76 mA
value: 2.8 mA
